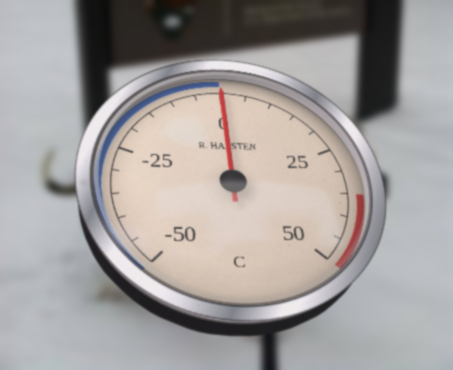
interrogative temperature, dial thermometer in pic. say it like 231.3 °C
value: 0 °C
